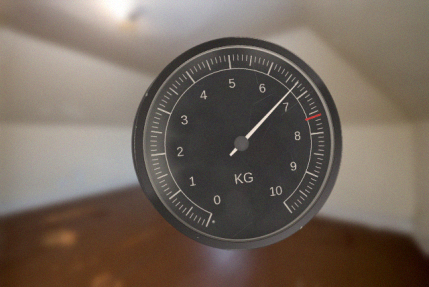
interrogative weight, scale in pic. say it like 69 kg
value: 6.7 kg
